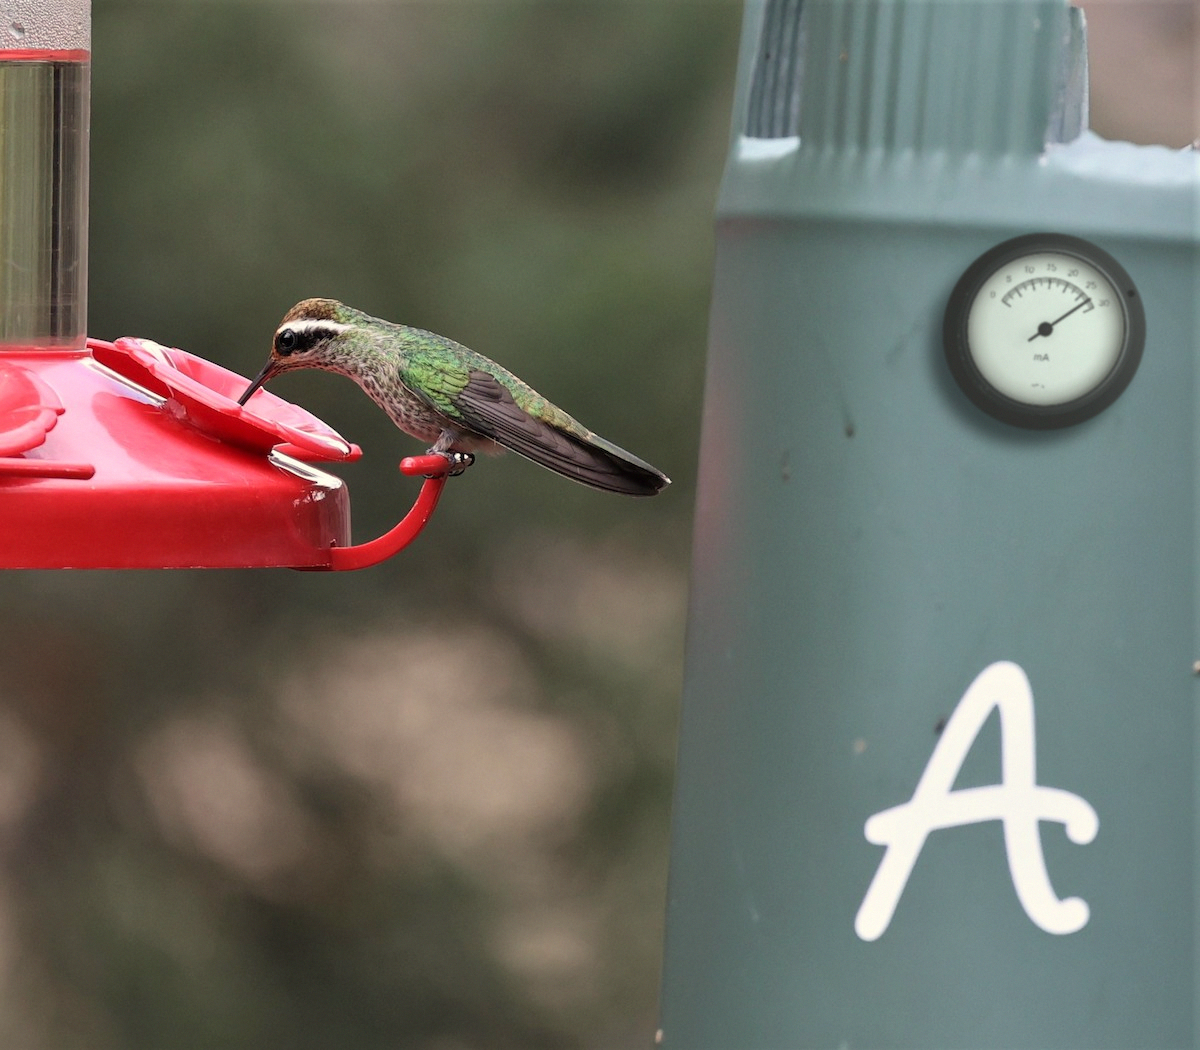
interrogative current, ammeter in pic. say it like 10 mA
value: 27.5 mA
